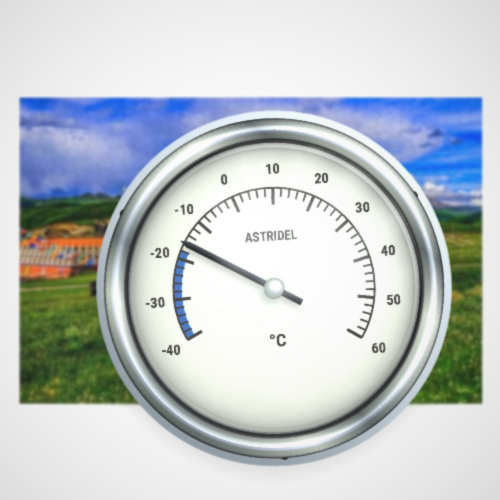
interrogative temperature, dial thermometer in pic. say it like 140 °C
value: -16 °C
